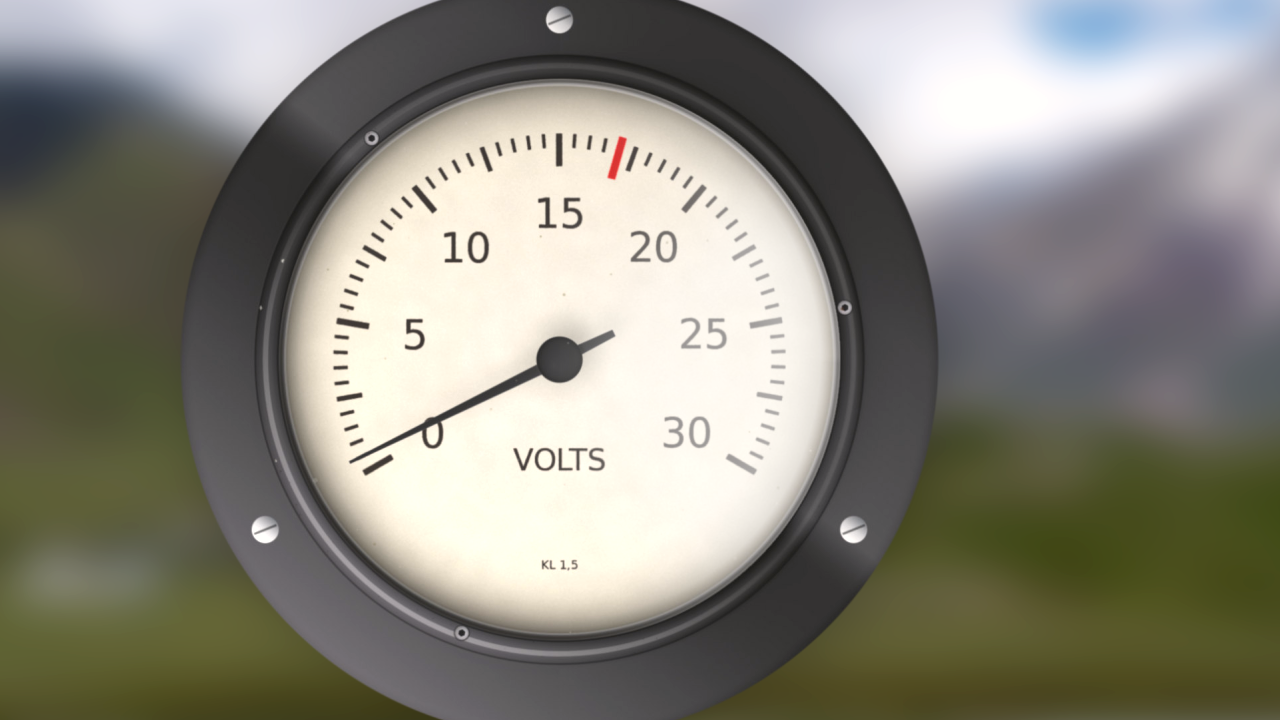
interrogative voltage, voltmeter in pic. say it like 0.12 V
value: 0.5 V
